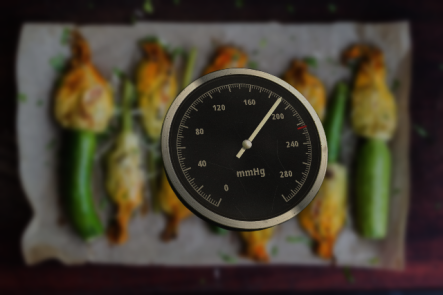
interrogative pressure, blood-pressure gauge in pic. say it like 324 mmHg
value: 190 mmHg
